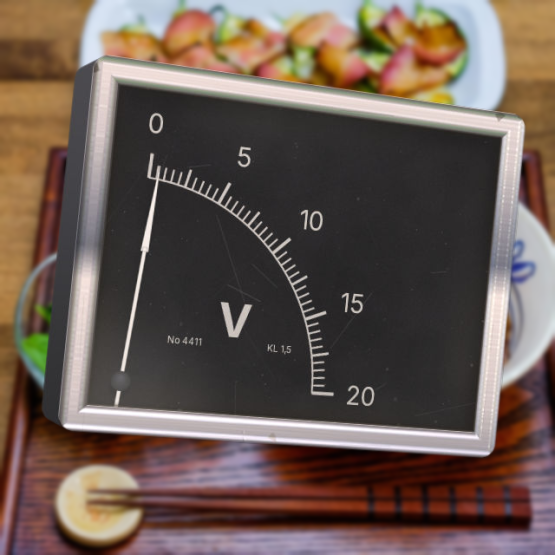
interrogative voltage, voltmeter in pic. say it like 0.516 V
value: 0.5 V
